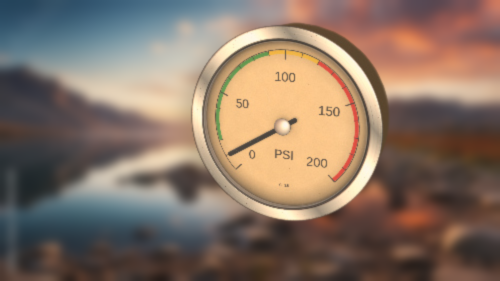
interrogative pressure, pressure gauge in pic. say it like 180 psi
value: 10 psi
